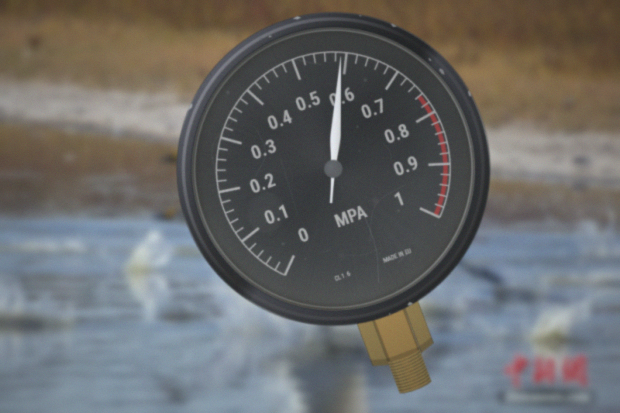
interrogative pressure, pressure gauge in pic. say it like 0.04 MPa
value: 0.59 MPa
